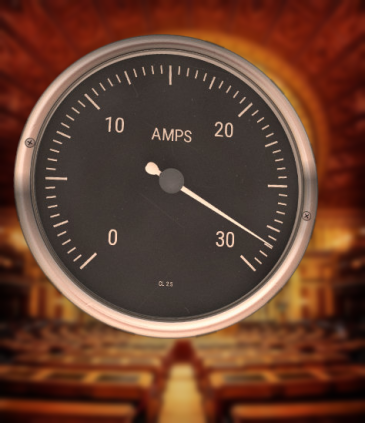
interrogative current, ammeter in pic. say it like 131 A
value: 28.5 A
